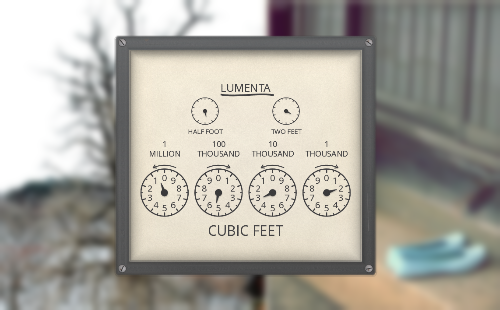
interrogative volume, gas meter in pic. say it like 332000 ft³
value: 53200 ft³
